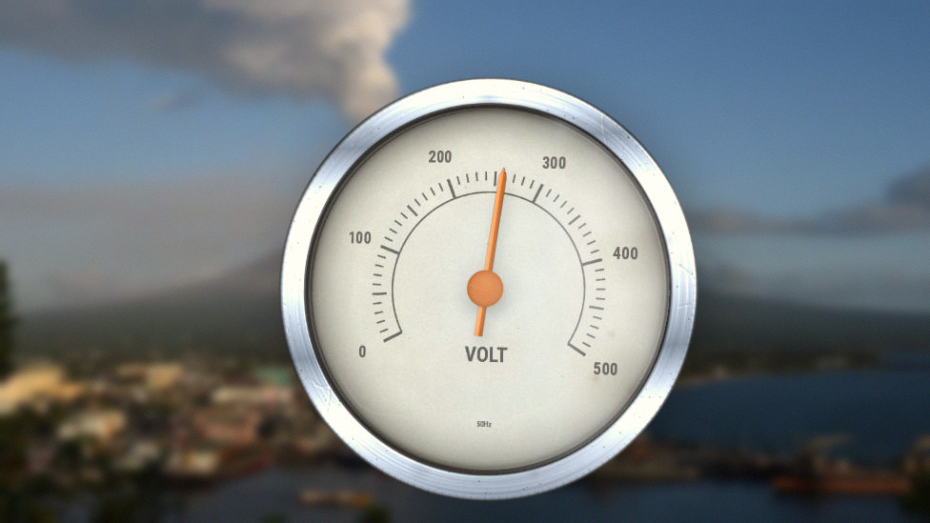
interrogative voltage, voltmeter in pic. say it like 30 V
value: 260 V
